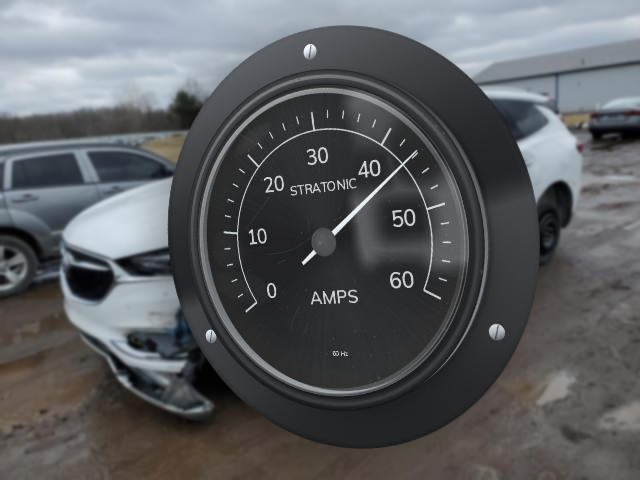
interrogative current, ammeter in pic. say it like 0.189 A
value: 44 A
